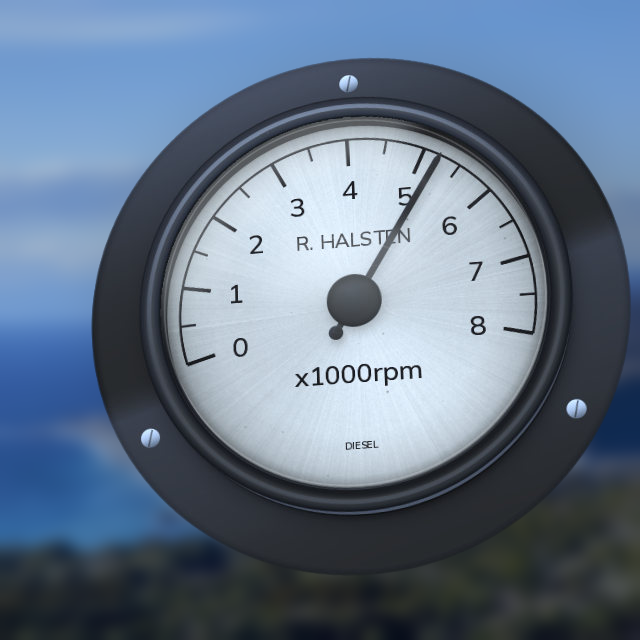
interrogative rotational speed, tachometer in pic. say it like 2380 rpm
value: 5250 rpm
